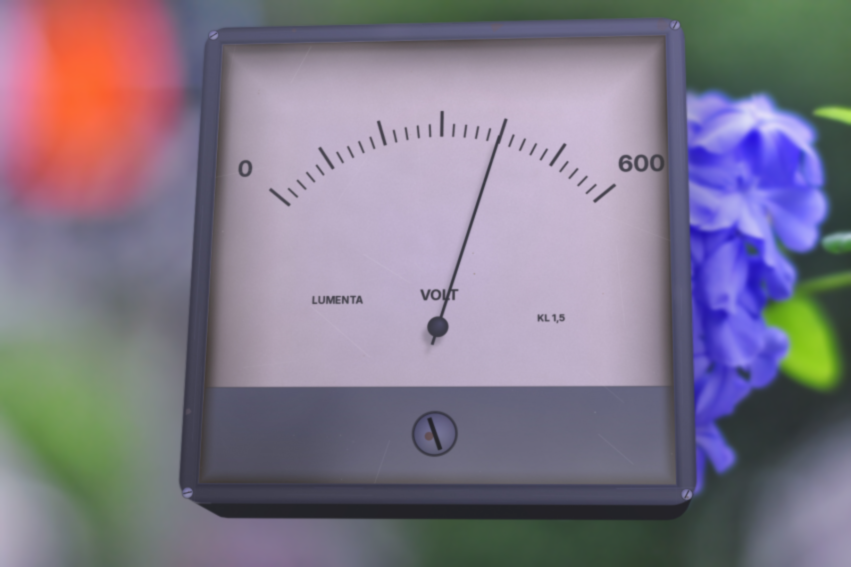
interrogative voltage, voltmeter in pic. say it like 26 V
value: 400 V
